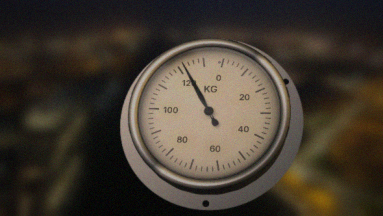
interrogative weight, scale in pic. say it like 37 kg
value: 122 kg
